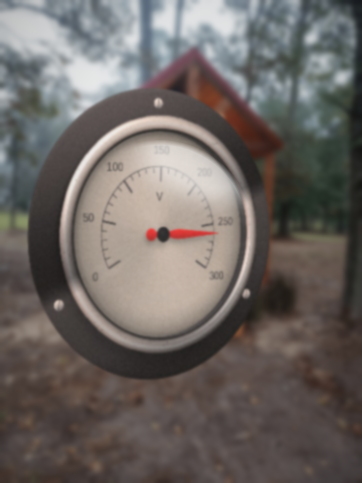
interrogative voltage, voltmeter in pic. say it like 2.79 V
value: 260 V
